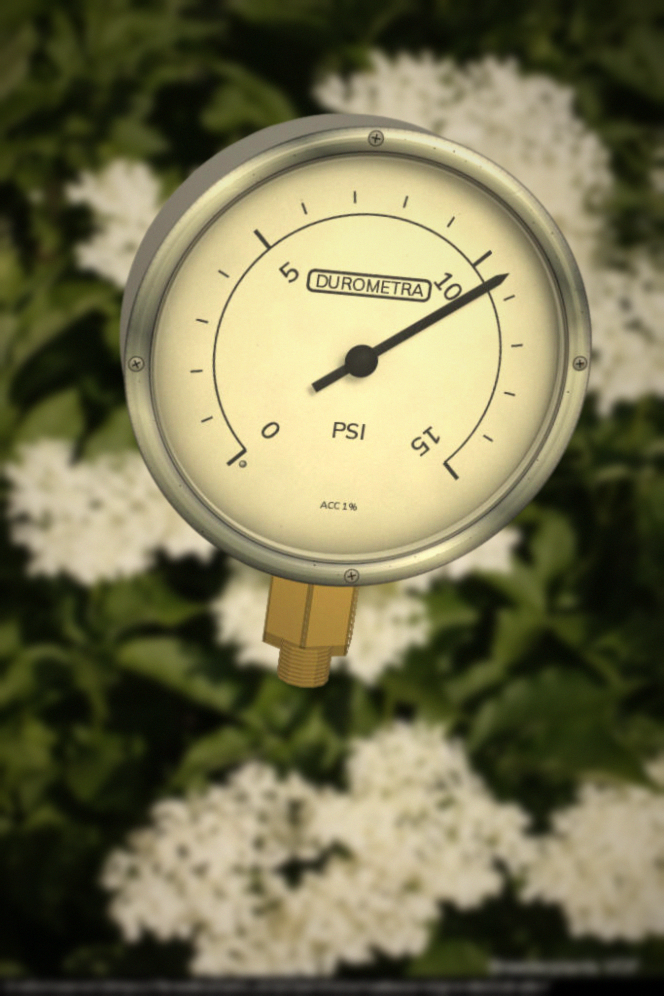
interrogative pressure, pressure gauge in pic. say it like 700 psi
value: 10.5 psi
